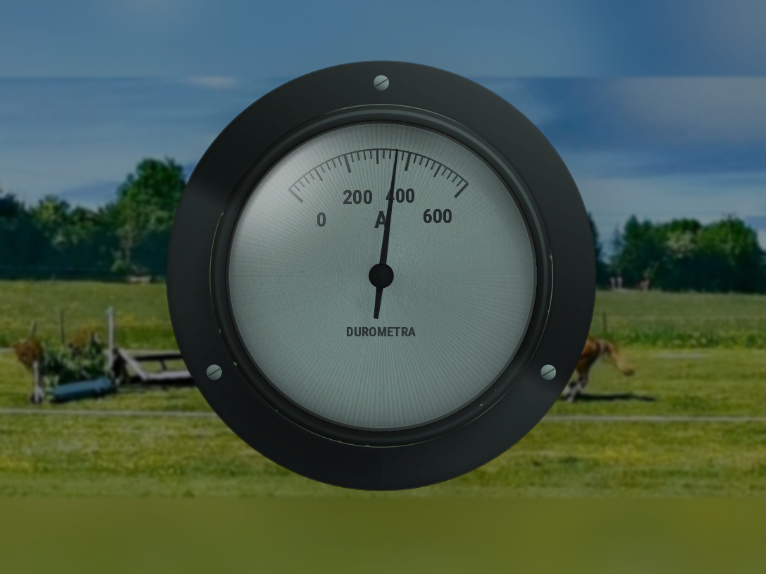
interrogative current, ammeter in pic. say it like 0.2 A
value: 360 A
